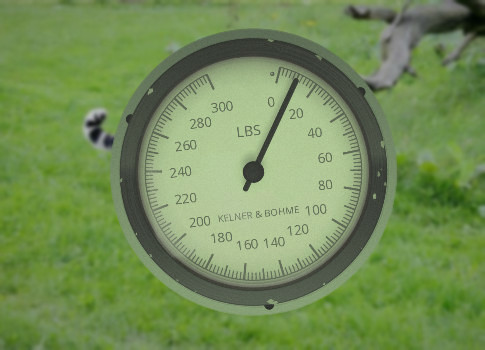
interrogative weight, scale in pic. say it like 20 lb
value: 10 lb
